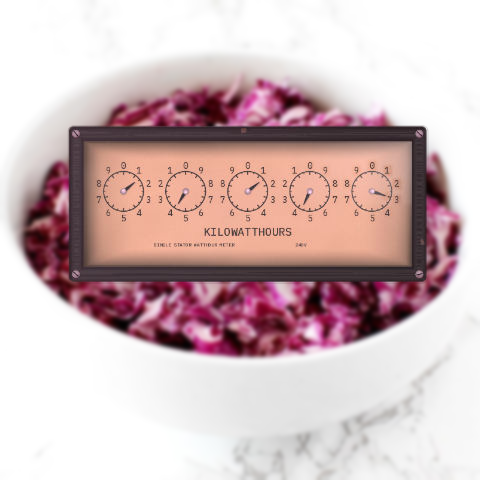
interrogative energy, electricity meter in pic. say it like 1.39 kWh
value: 14143 kWh
